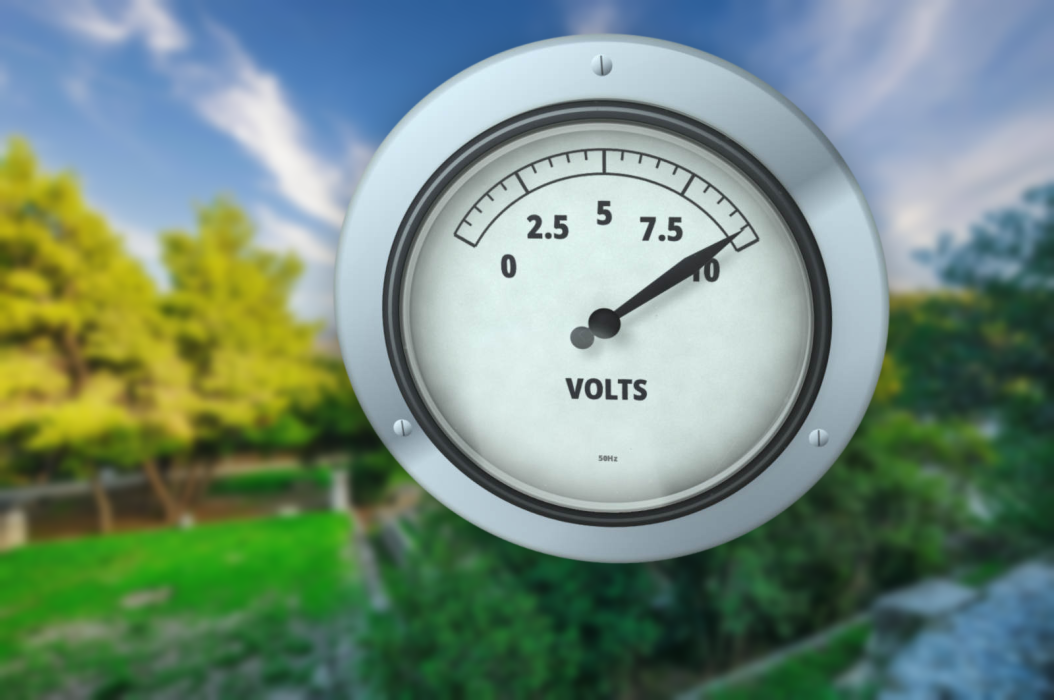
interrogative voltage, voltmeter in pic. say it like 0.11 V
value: 9.5 V
